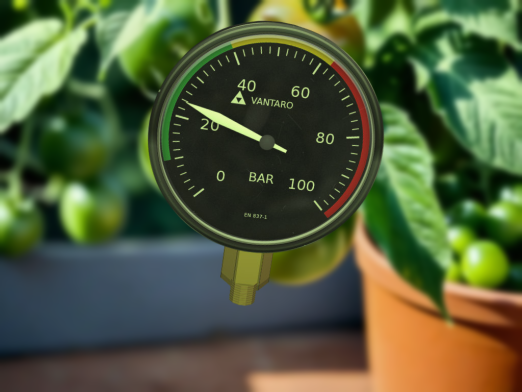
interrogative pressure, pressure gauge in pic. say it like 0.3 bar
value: 24 bar
